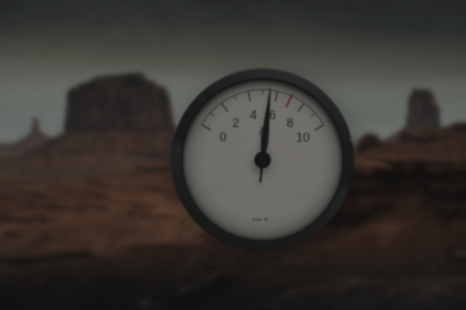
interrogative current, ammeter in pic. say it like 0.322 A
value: 5.5 A
